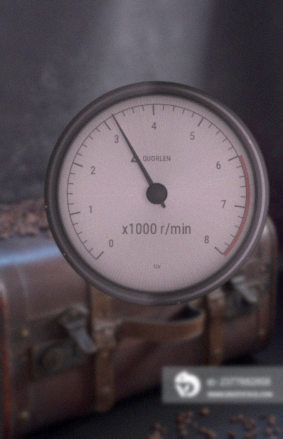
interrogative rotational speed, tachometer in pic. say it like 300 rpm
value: 3200 rpm
